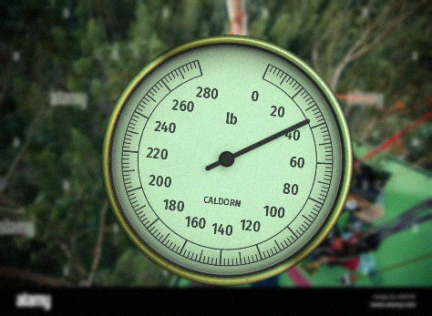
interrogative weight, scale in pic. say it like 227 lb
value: 36 lb
